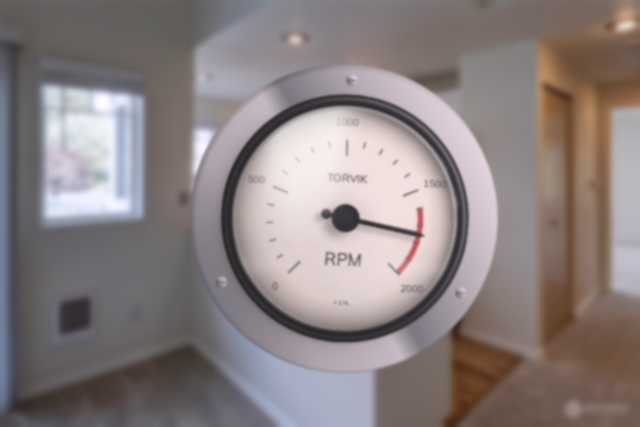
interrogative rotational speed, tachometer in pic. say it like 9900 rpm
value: 1750 rpm
